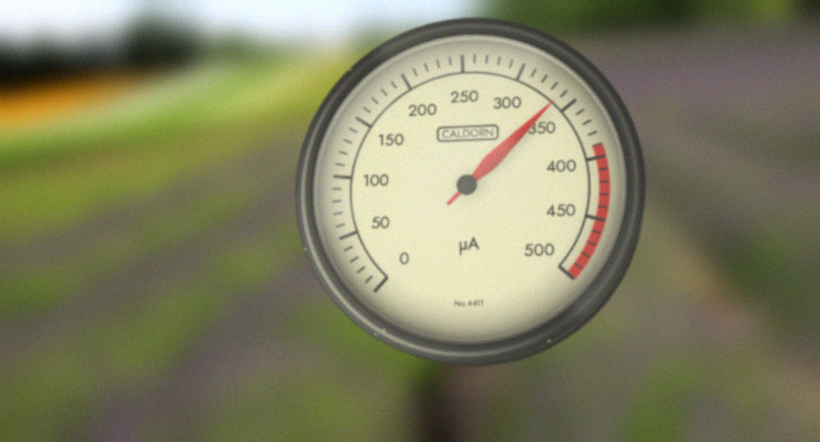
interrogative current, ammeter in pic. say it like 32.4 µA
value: 340 µA
